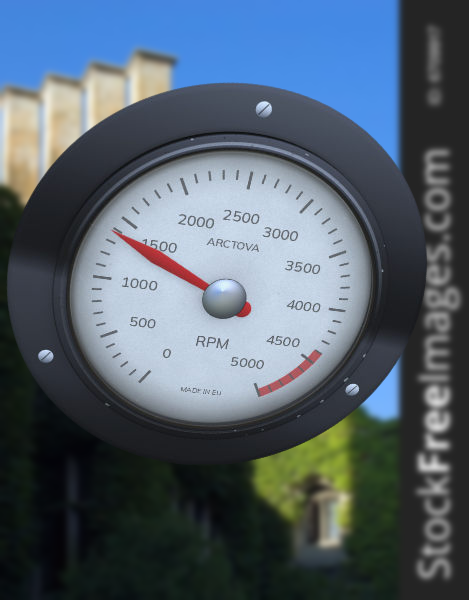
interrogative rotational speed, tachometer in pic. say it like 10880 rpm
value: 1400 rpm
